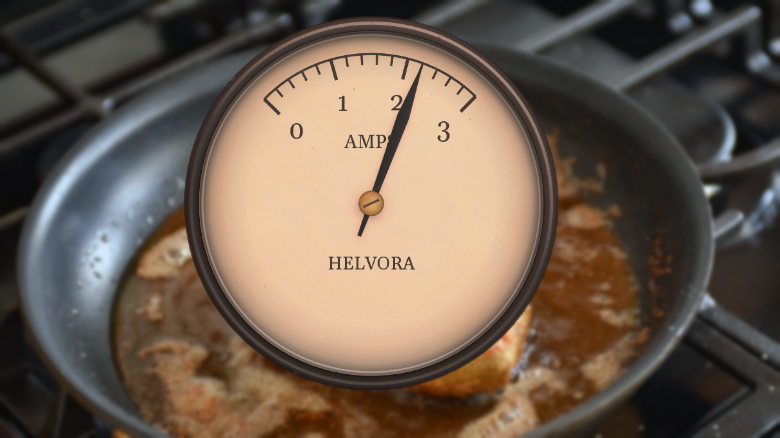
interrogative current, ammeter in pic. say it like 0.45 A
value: 2.2 A
